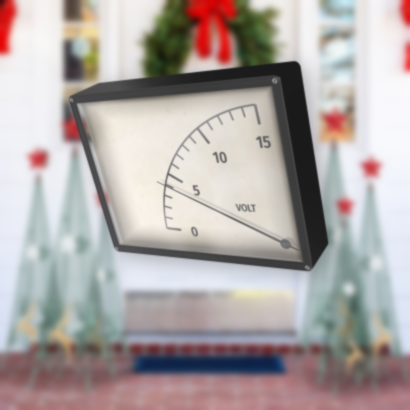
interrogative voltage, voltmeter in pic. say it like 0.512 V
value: 4 V
